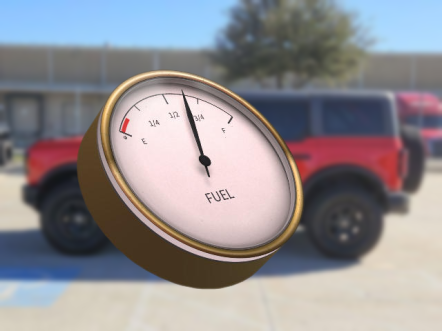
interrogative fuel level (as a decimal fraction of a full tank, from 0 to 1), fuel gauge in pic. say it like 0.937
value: 0.625
